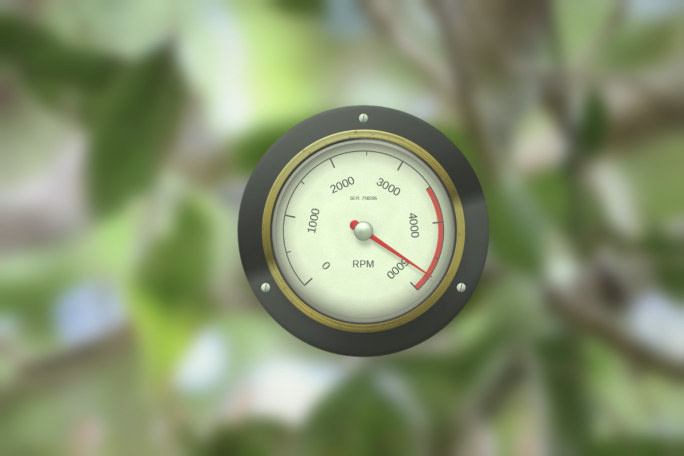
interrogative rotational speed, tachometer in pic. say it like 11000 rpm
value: 4750 rpm
